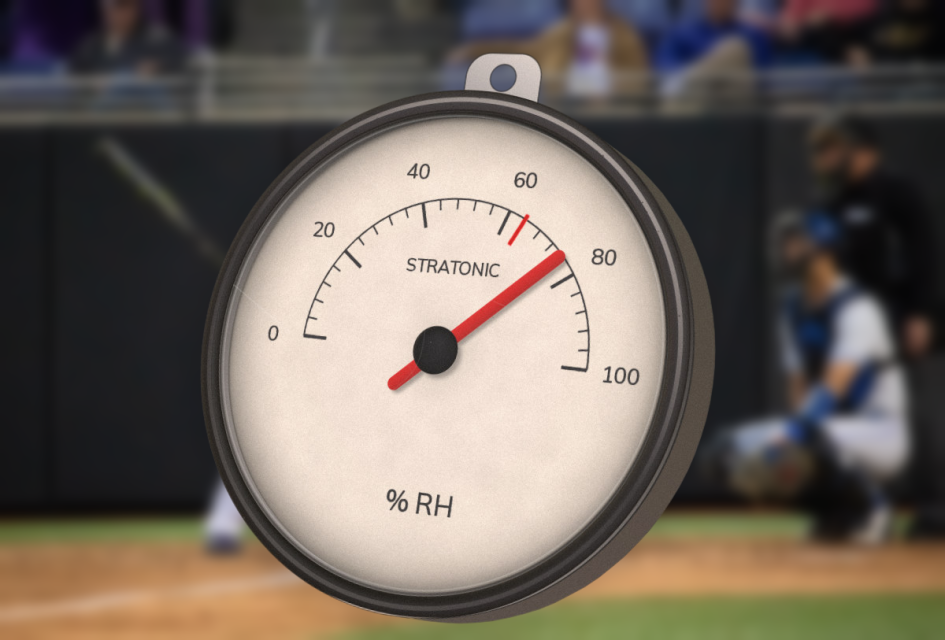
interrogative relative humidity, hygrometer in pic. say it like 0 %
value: 76 %
